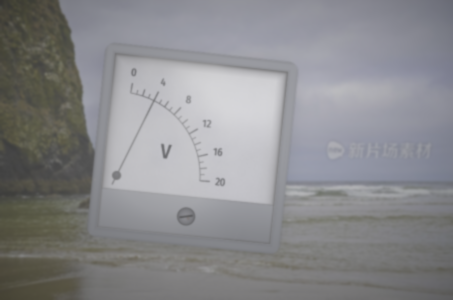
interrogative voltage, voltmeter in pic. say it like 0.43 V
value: 4 V
